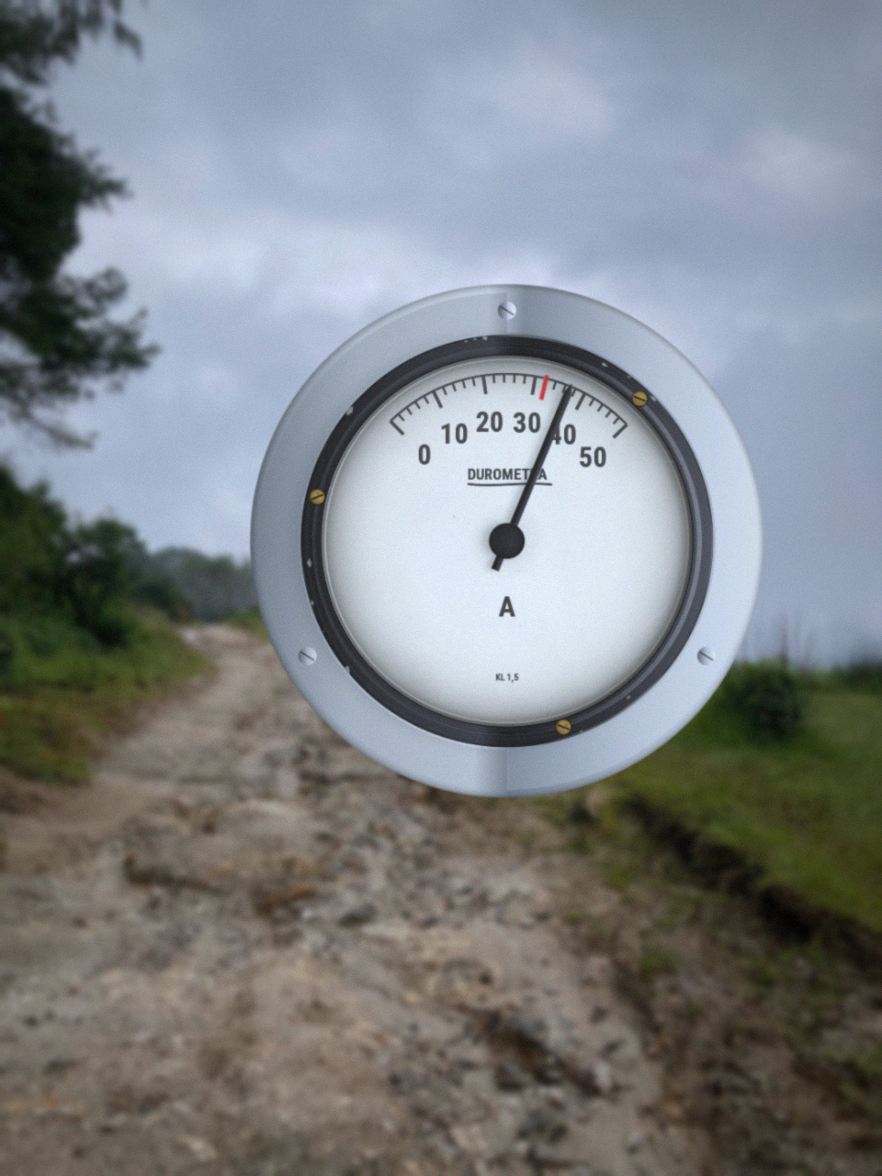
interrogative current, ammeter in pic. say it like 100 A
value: 37 A
